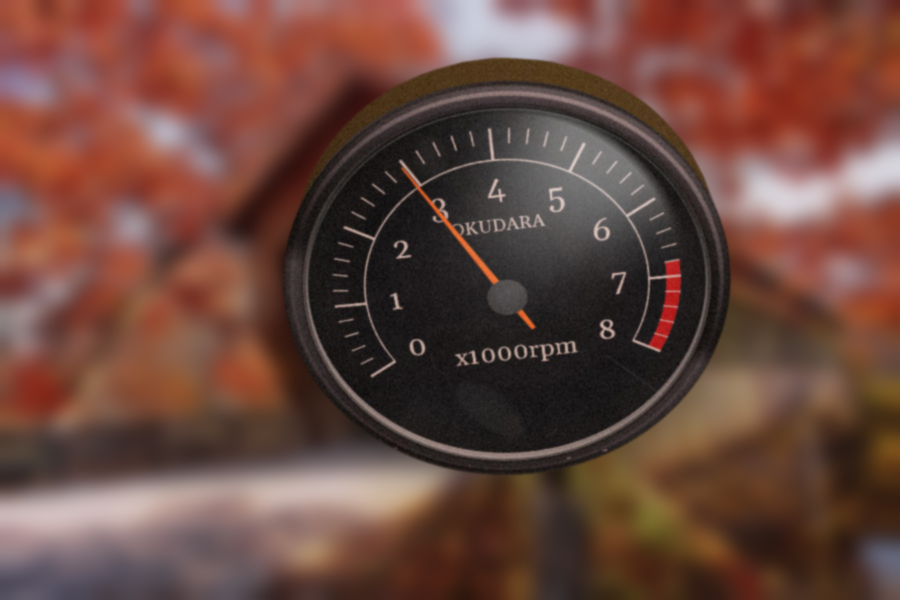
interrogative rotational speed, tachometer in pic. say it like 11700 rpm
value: 3000 rpm
